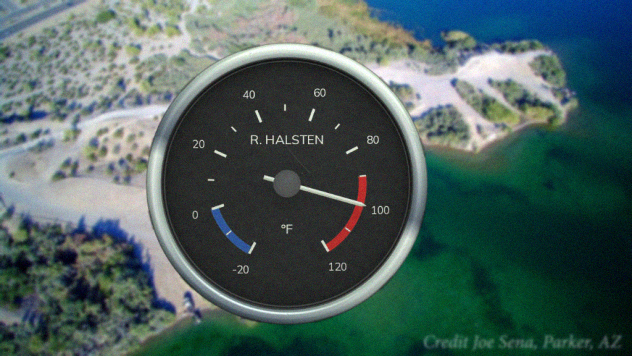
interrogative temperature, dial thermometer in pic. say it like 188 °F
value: 100 °F
